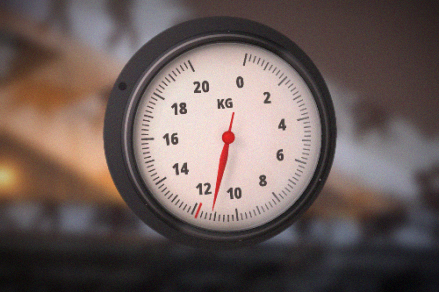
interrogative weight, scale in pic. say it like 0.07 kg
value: 11.2 kg
